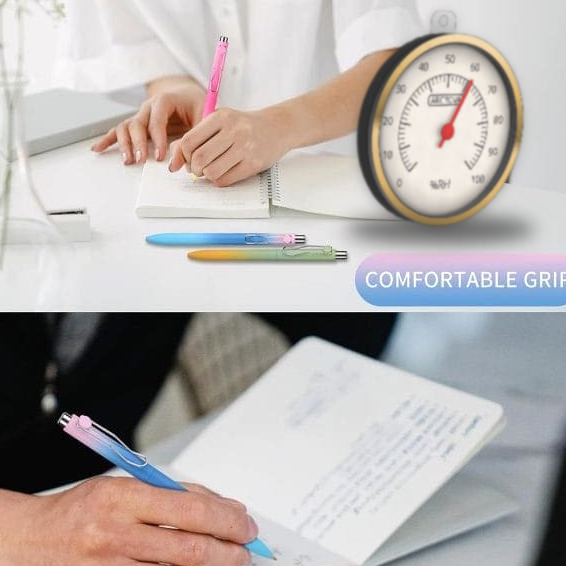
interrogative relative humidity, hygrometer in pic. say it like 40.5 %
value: 60 %
